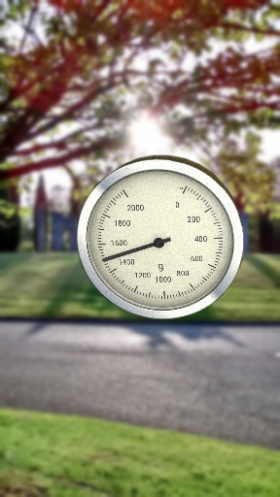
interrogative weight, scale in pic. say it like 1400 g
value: 1500 g
